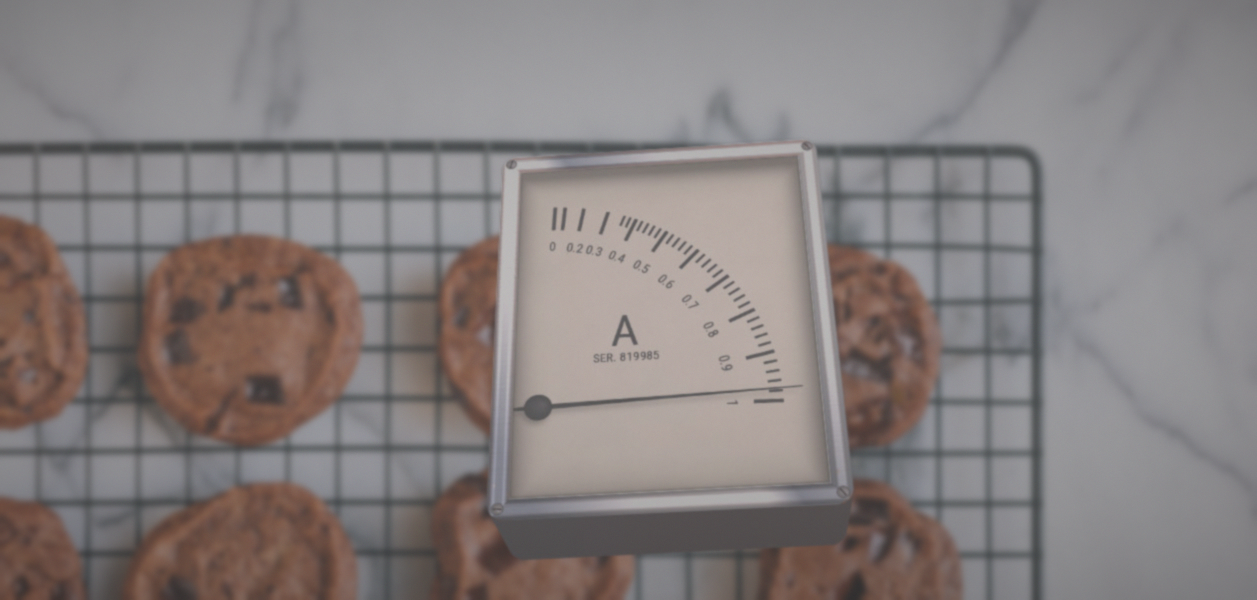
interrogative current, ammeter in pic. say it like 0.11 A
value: 0.98 A
